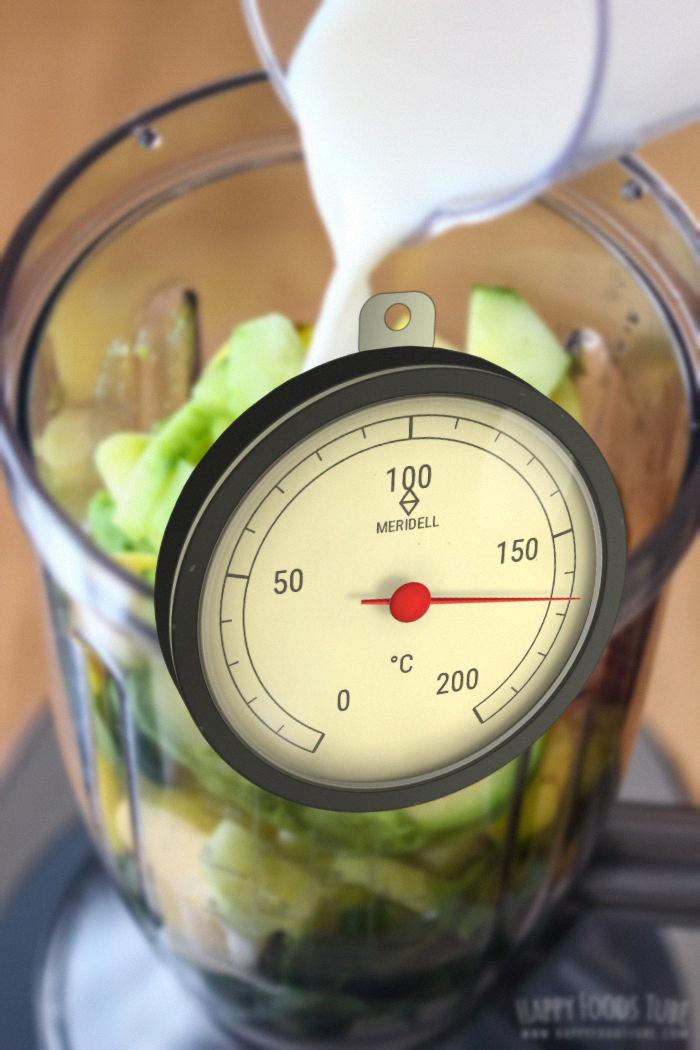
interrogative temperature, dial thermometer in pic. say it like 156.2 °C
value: 165 °C
